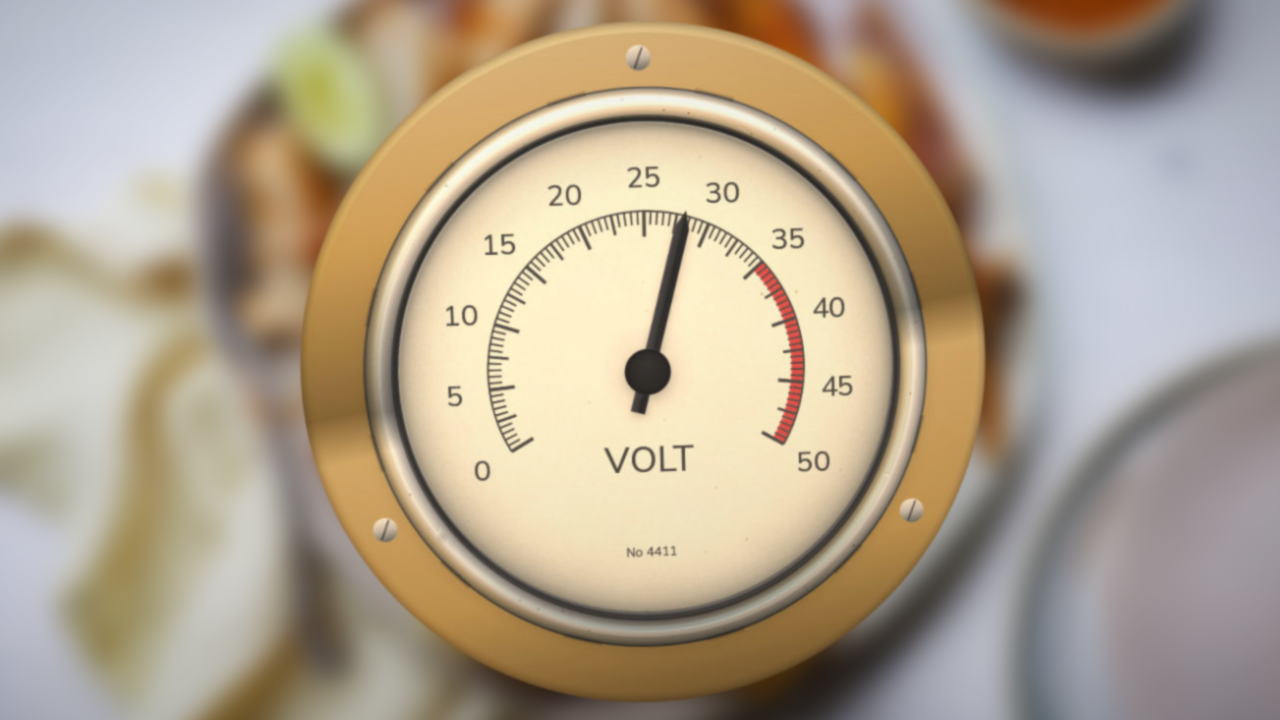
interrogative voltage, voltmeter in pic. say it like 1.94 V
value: 28 V
